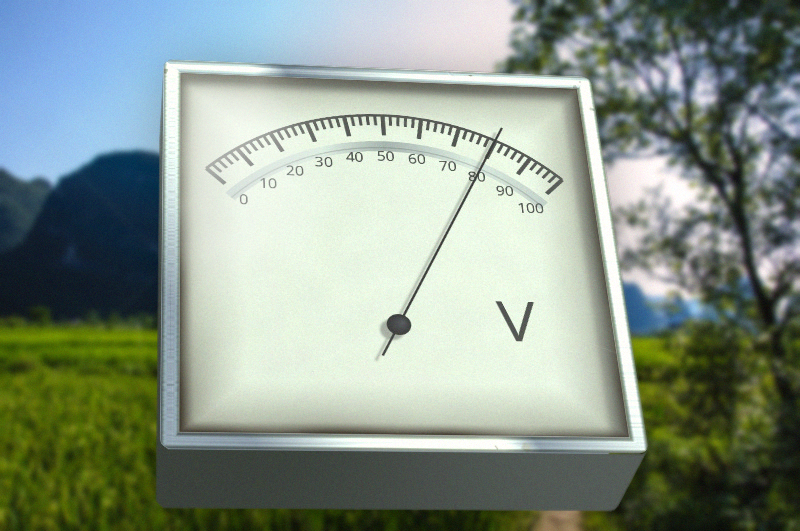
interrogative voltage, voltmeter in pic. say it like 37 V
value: 80 V
